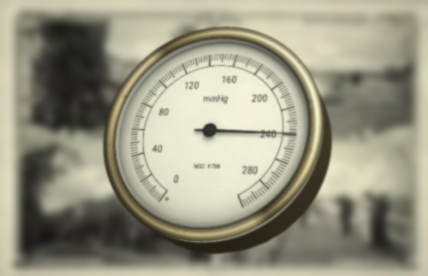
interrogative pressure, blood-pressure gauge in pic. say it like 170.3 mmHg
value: 240 mmHg
